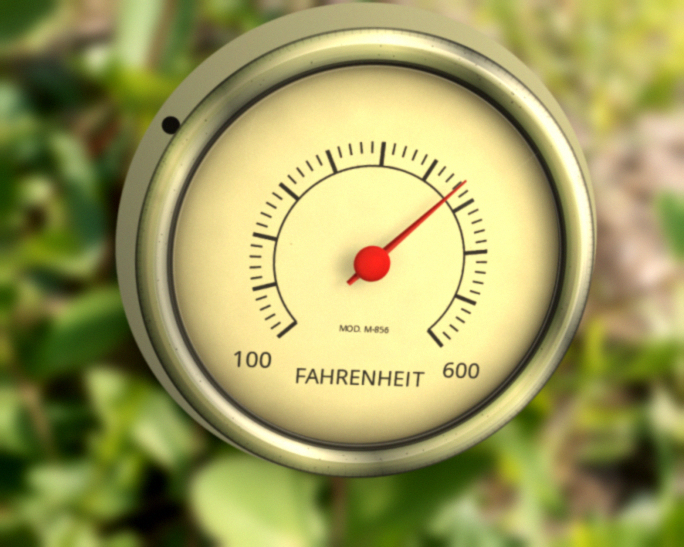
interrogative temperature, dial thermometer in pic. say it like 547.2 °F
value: 430 °F
